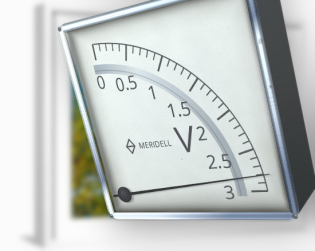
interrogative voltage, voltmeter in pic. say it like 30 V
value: 2.8 V
